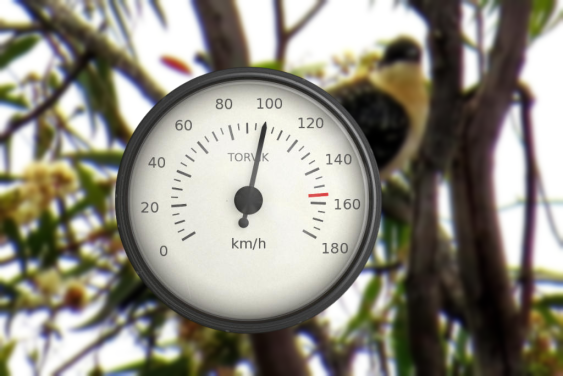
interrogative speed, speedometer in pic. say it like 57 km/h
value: 100 km/h
